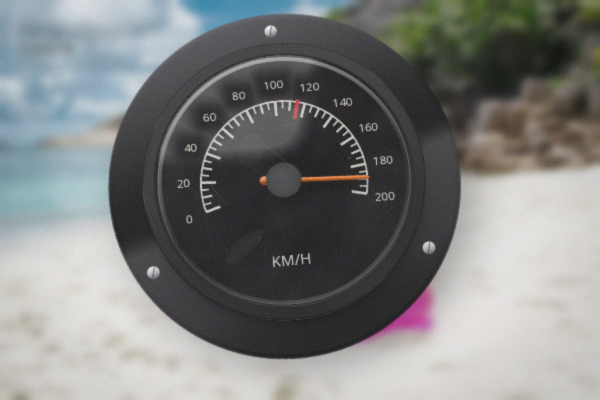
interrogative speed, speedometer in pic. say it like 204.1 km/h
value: 190 km/h
